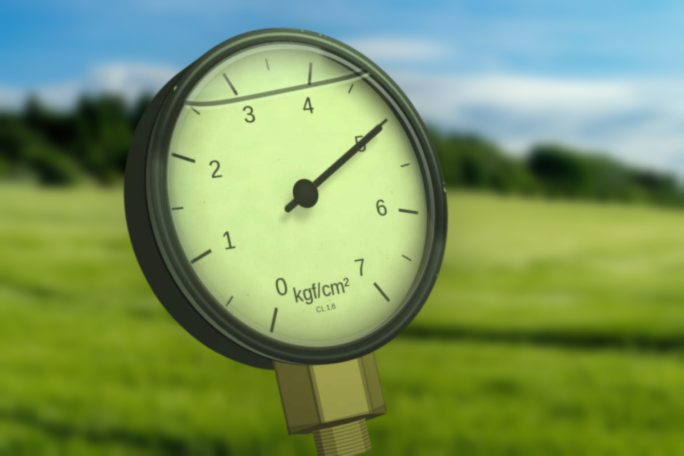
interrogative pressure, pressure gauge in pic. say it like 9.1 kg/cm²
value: 5 kg/cm²
